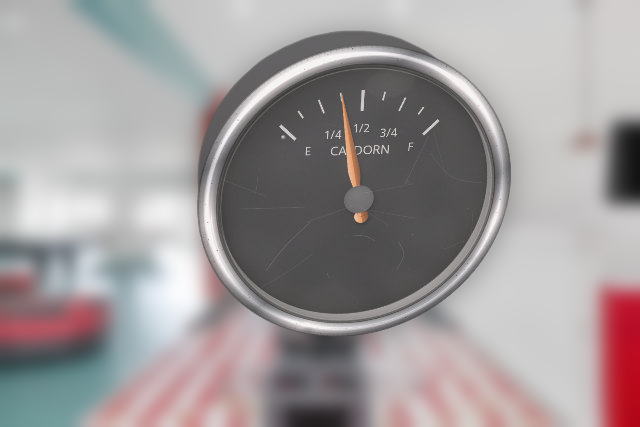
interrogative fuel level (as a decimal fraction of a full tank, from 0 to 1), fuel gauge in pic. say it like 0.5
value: 0.375
